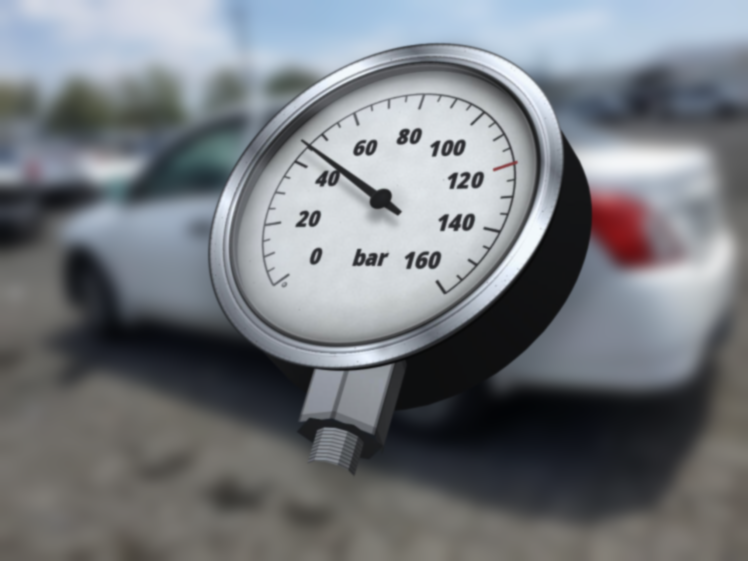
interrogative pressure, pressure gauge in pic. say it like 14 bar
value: 45 bar
